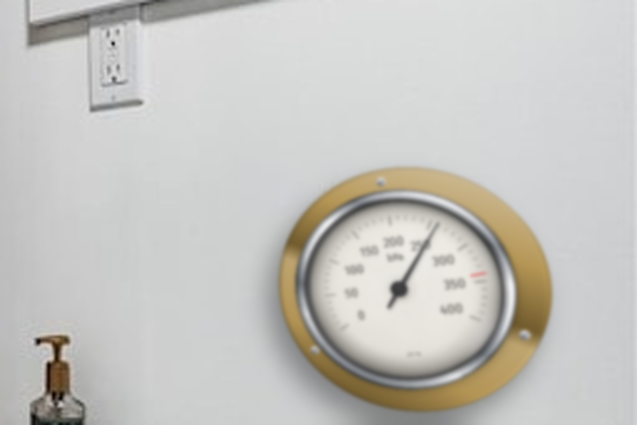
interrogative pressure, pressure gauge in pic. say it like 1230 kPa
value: 260 kPa
